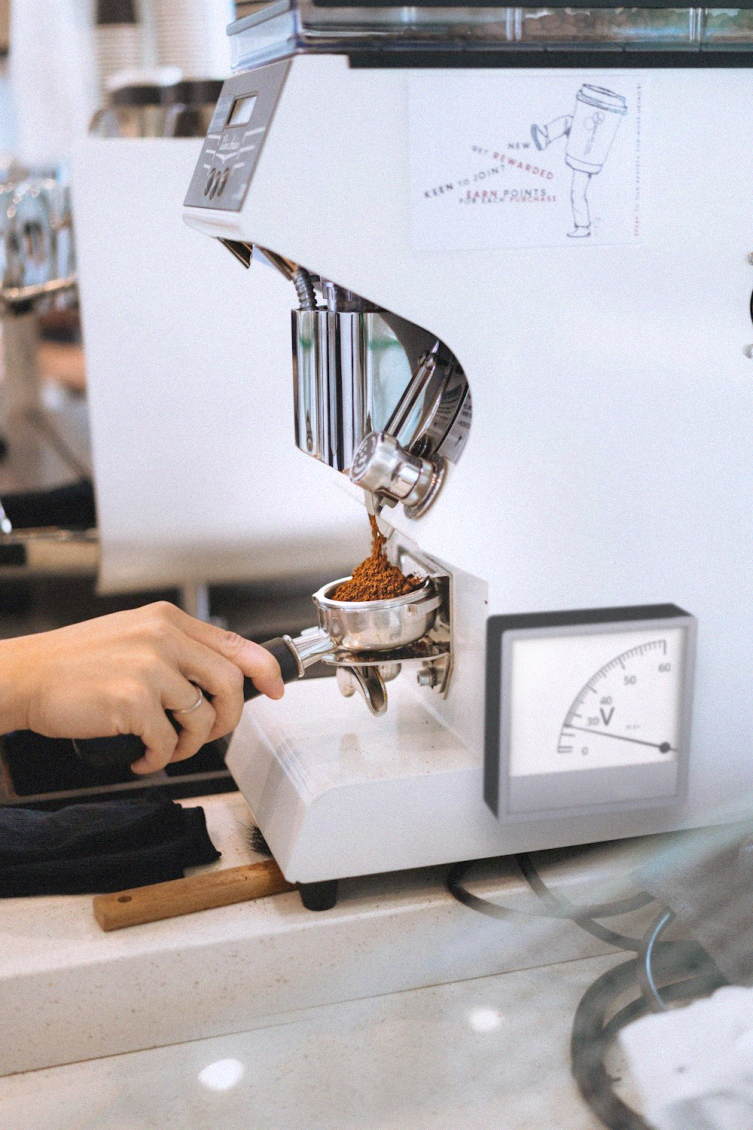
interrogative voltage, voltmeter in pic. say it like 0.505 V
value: 25 V
